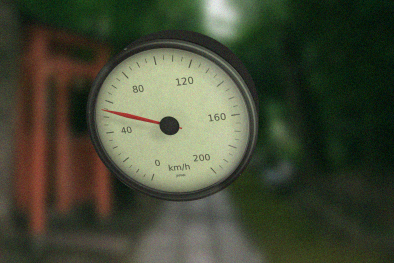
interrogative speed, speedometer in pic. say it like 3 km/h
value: 55 km/h
